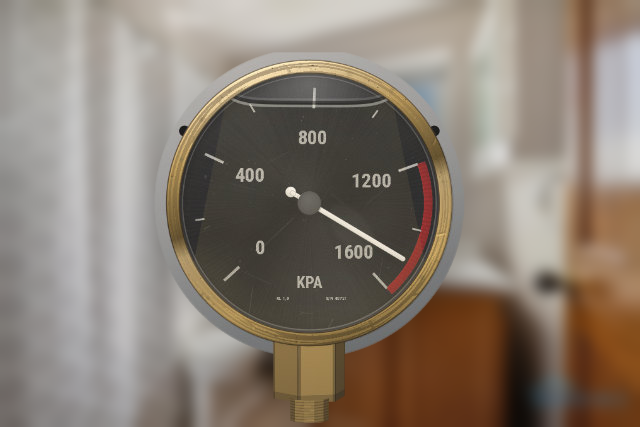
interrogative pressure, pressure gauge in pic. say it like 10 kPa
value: 1500 kPa
